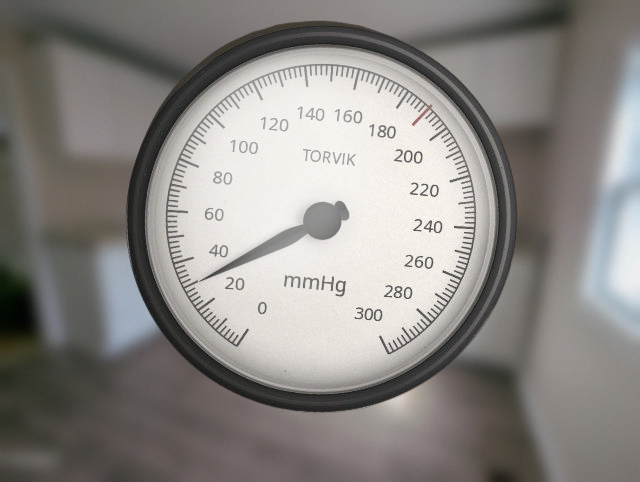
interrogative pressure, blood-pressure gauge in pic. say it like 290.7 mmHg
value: 30 mmHg
